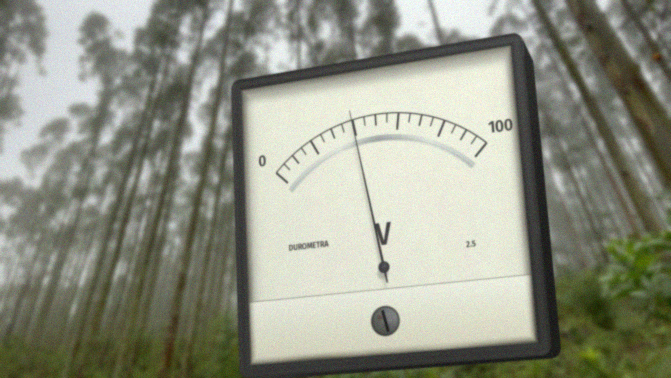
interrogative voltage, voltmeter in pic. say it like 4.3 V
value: 40 V
